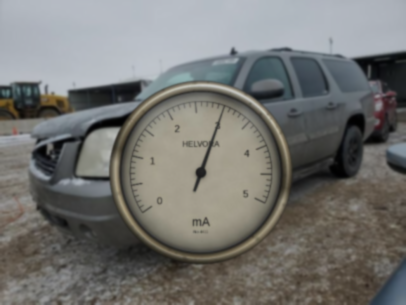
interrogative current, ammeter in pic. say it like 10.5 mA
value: 3 mA
